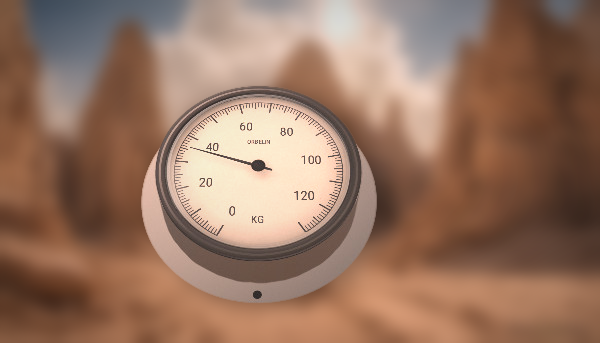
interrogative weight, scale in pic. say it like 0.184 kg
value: 35 kg
